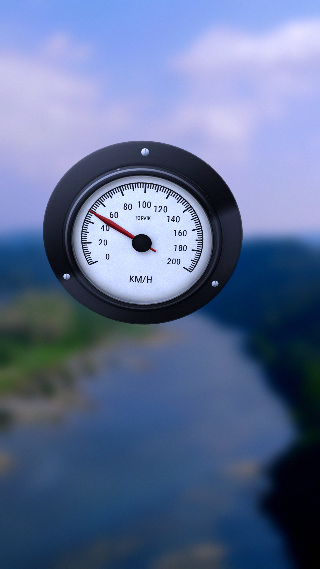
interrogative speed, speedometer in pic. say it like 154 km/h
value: 50 km/h
